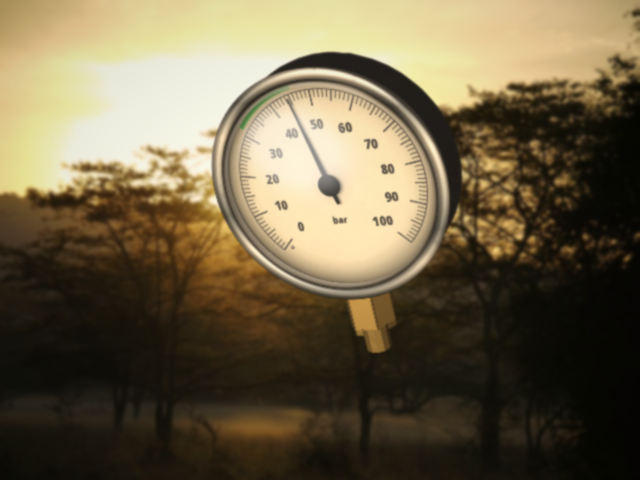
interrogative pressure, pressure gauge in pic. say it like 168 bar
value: 45 bar
